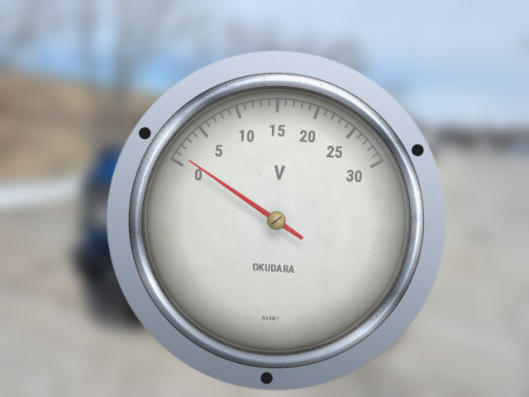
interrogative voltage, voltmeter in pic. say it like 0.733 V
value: 1 V
